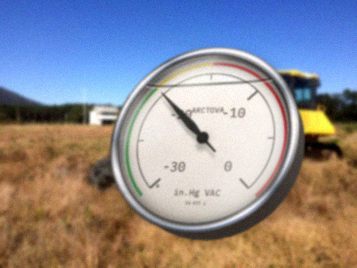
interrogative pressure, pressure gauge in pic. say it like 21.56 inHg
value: -20 inHg
